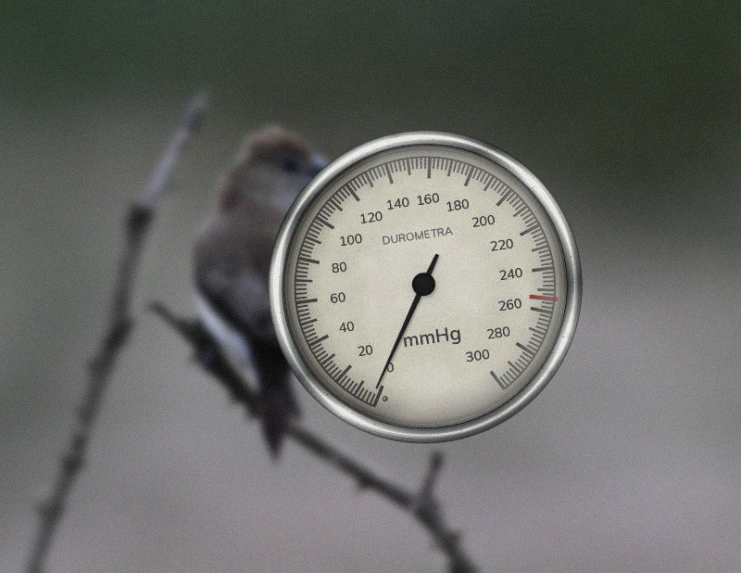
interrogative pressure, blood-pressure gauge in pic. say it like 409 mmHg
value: 2 mmHg
